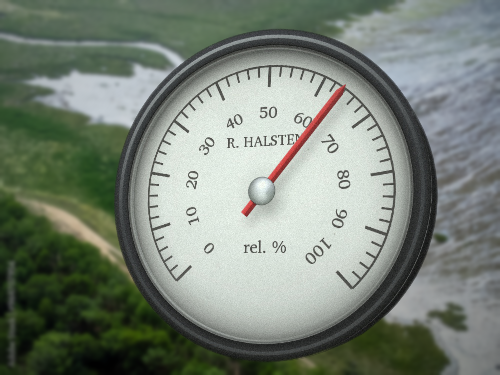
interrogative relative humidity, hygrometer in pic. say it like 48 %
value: 64 %
